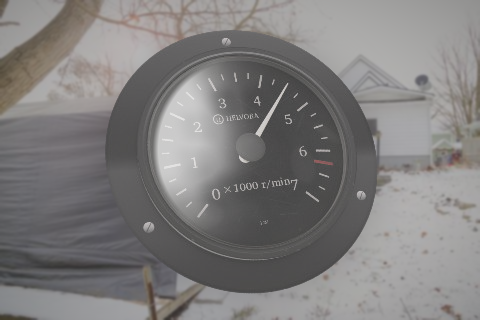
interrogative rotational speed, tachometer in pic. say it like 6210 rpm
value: 4500 rpm
